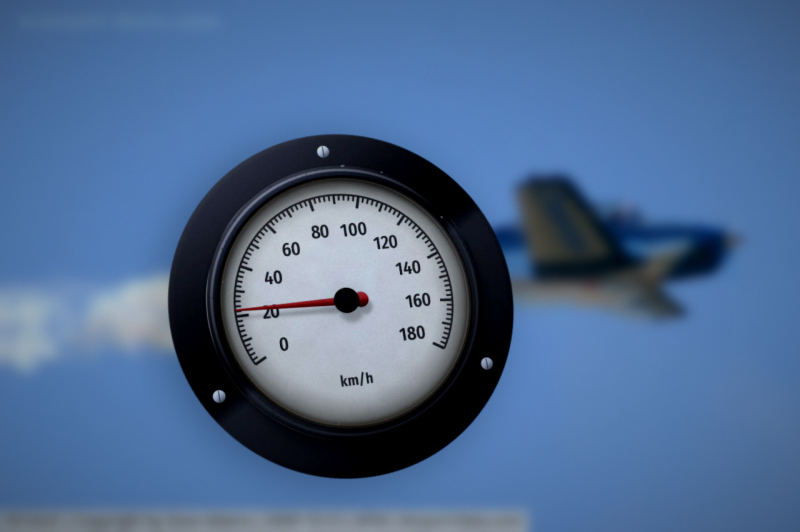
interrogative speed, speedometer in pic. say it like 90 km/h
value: 22 km/h
